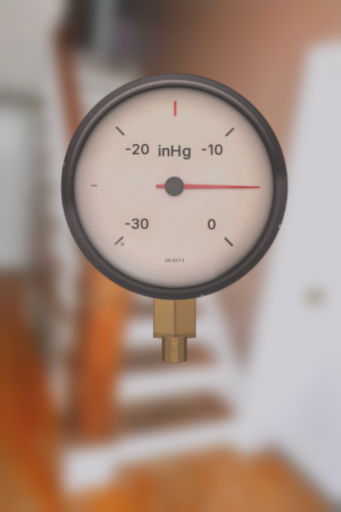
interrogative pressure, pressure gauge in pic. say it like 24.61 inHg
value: -5 inHg
